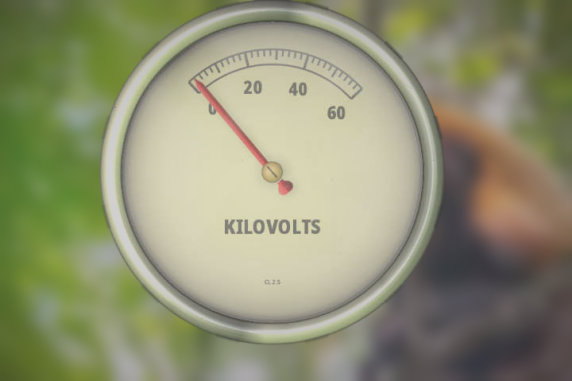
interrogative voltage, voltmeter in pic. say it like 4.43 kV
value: 2 kV
